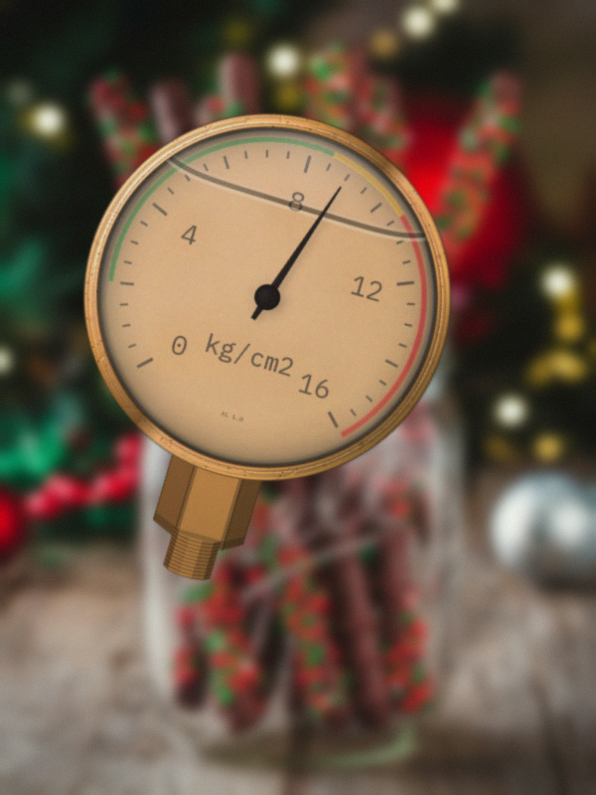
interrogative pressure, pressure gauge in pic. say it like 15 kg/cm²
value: 9 kg/cm²
